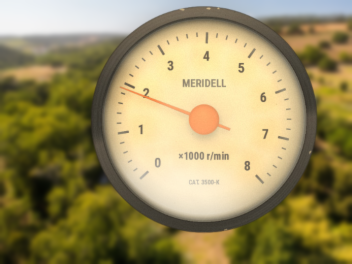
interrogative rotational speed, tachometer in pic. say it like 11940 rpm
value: 1900 rpm
